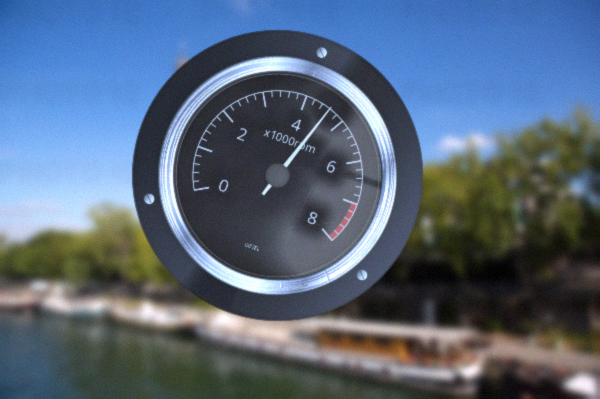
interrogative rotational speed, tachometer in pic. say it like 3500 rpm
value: 4600 rpm
